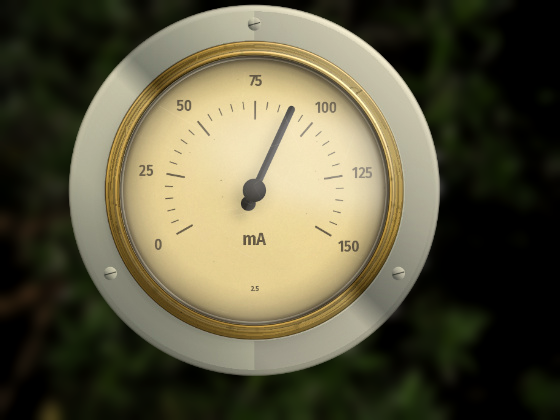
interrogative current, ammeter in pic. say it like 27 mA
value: 90 mA
